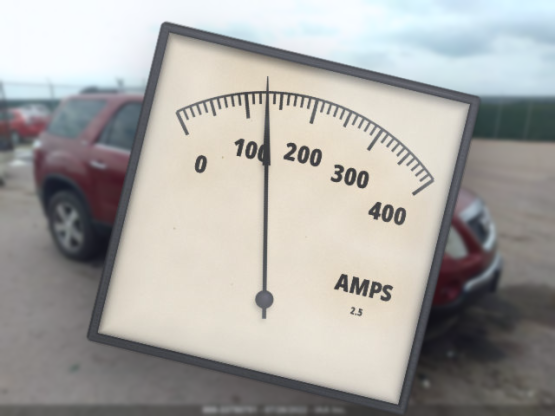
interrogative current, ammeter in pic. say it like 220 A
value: 130 A
